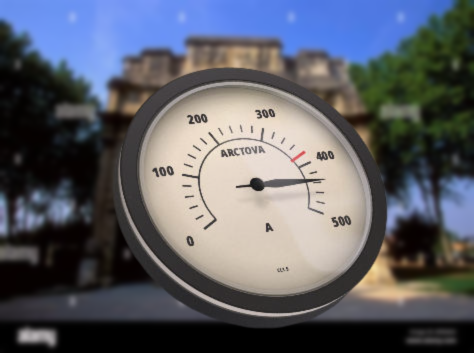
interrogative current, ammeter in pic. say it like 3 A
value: 440 A
